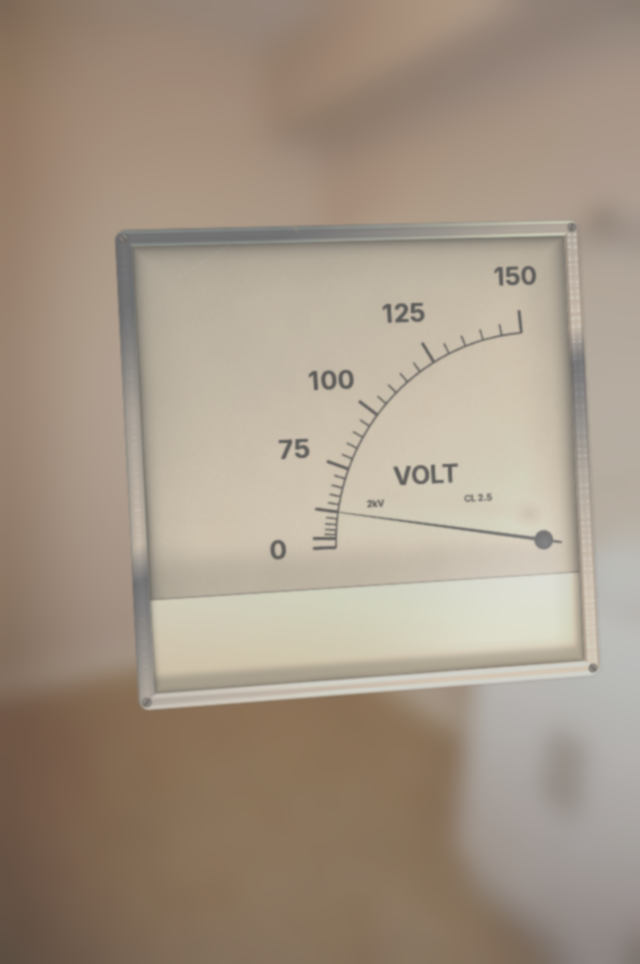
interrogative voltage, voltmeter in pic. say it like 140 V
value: 50 V
